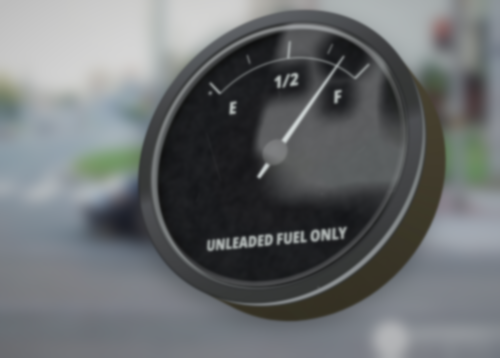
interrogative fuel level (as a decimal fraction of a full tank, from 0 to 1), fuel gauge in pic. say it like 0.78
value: 0.875
